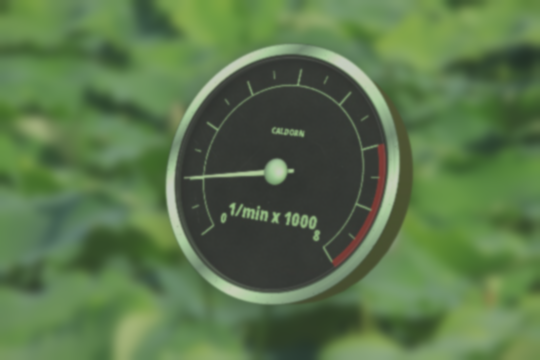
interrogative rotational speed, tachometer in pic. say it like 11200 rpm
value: 1000 rpm
